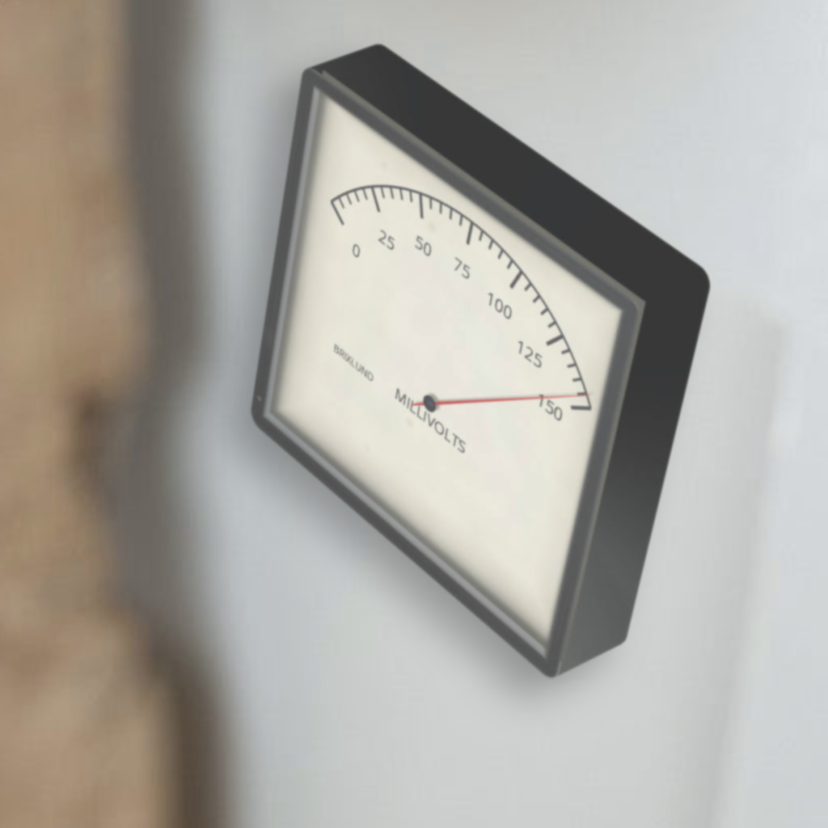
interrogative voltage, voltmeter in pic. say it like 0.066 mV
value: 145 mV
